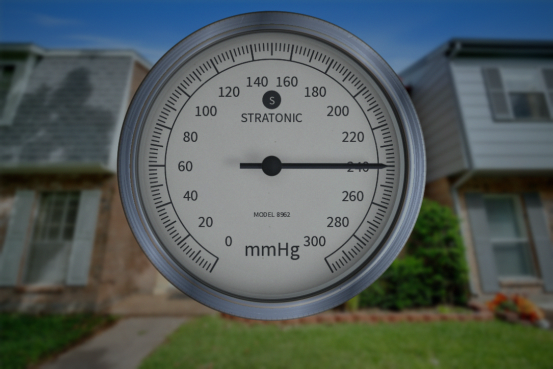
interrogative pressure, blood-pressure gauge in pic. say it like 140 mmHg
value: 240 mmHg
